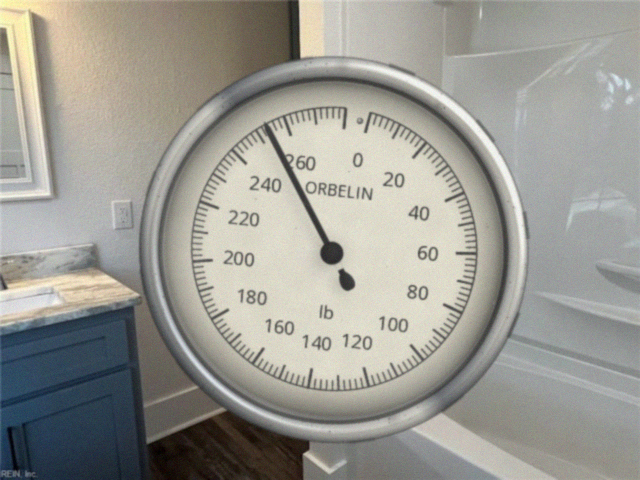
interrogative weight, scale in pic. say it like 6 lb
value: 254 lb
